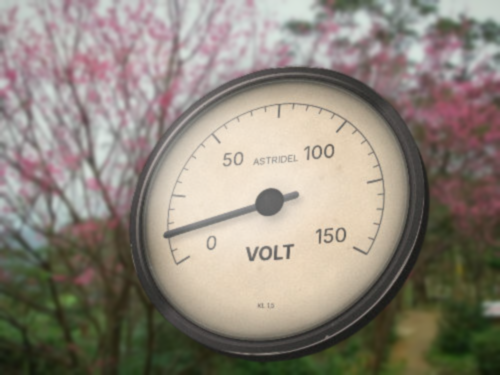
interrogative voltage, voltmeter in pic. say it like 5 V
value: 10 V
